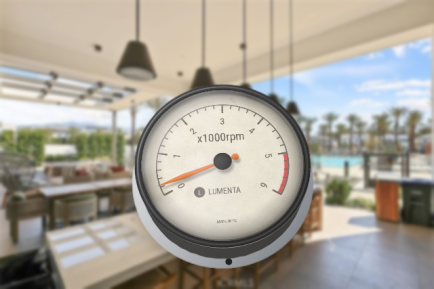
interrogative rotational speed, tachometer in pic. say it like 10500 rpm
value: 200 rpm
